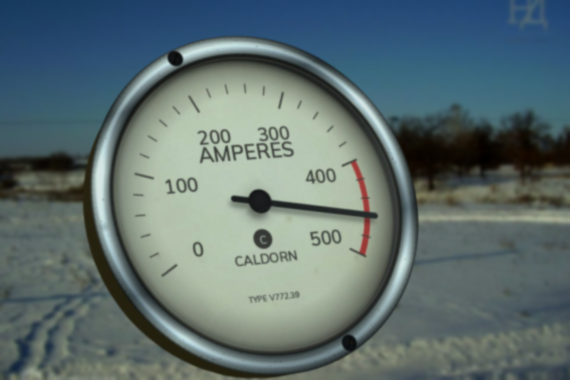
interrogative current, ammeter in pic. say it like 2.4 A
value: 460 A
